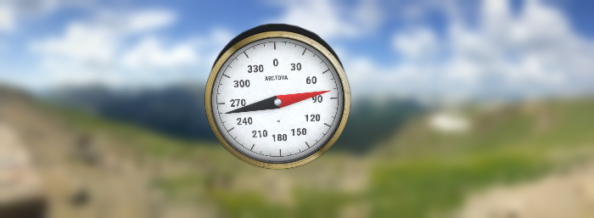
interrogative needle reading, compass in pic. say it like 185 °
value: 80 °
